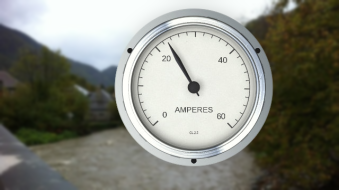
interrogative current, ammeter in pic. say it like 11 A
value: 23 A
